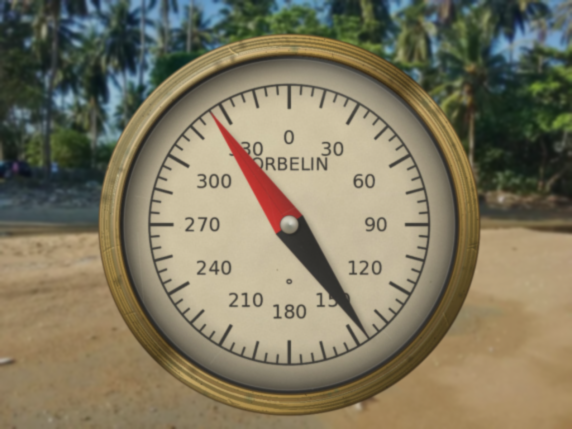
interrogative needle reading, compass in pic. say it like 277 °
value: 325 °
